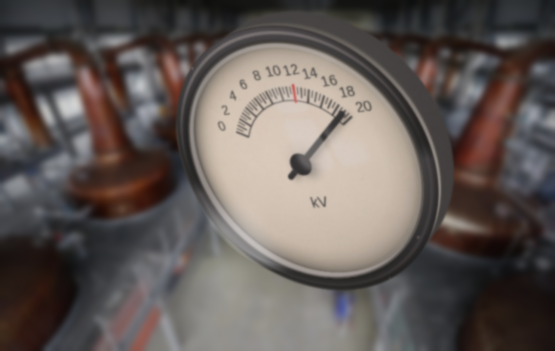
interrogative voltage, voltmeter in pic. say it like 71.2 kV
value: 19 kV
